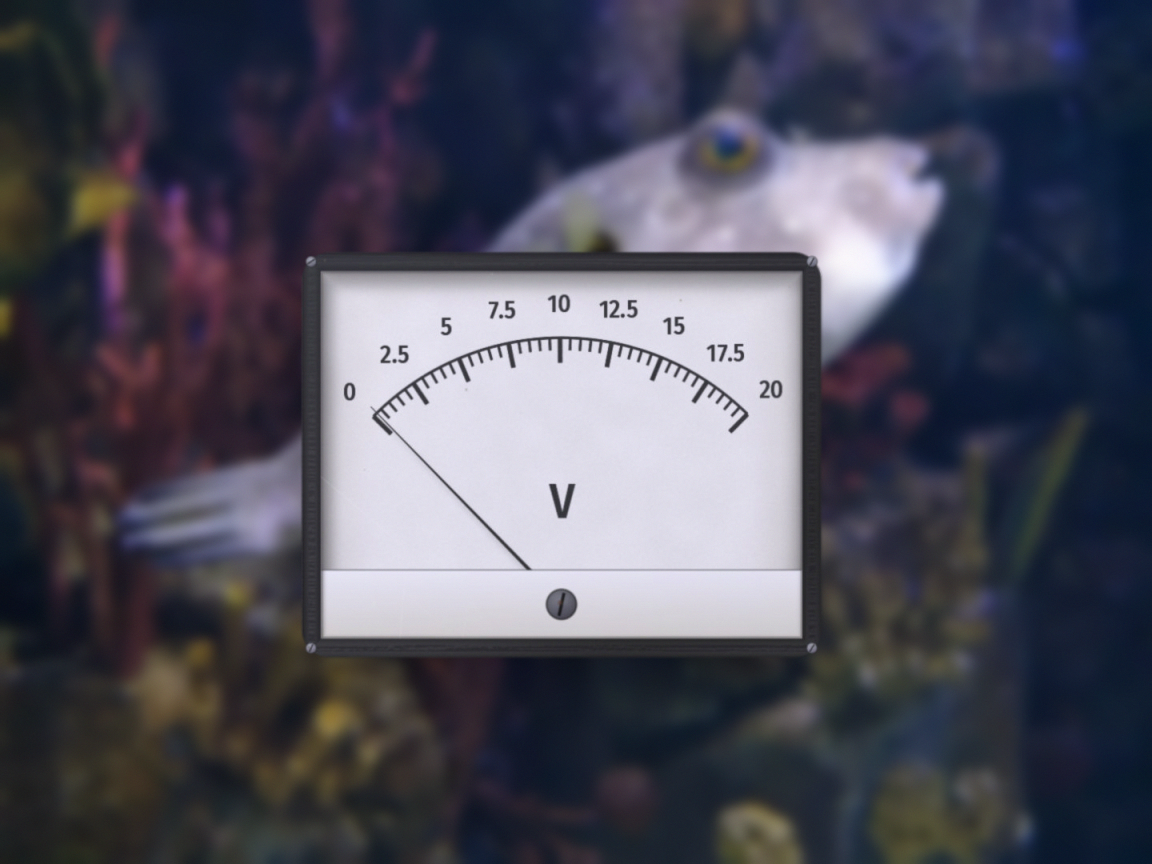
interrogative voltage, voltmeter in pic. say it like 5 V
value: 0.25 V
